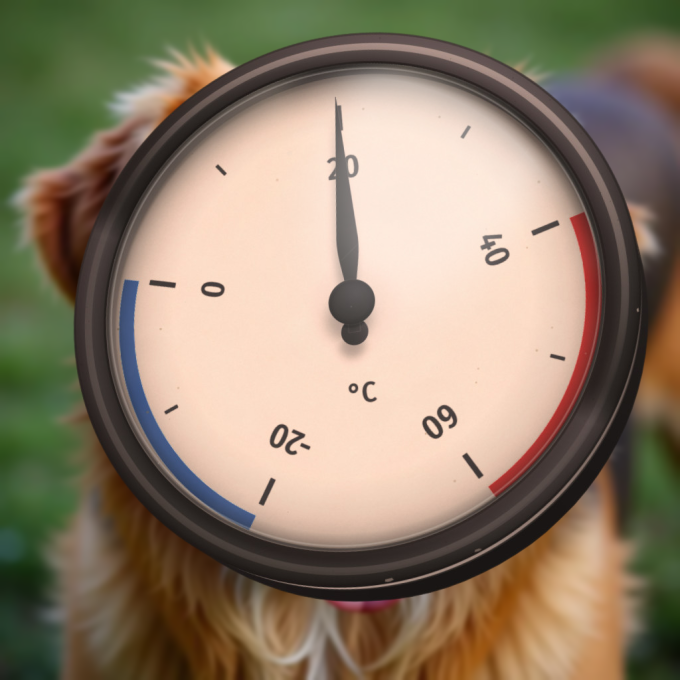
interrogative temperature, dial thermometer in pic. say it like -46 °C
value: 20 °C
